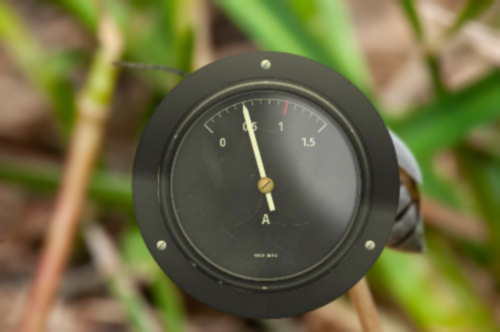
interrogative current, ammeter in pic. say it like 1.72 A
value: 0.5 A
